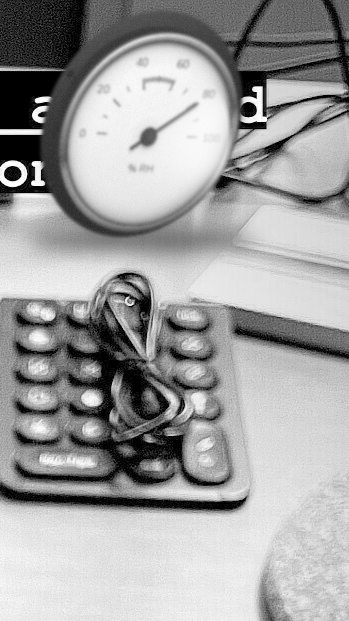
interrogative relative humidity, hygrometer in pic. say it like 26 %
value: 80 %
